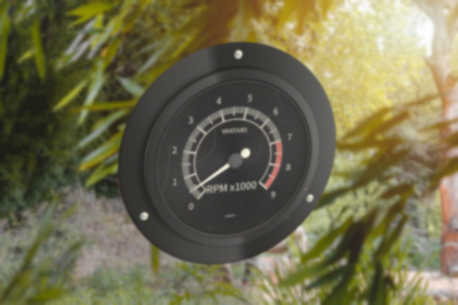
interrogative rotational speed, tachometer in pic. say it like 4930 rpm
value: 500 rpm
